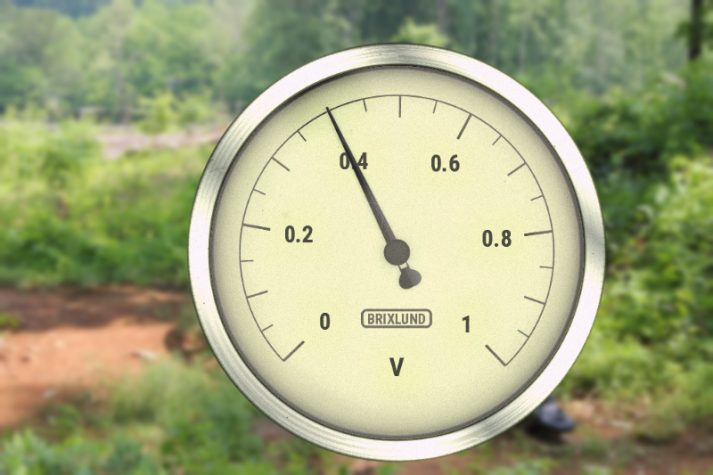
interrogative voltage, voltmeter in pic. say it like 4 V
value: 0.4 V
